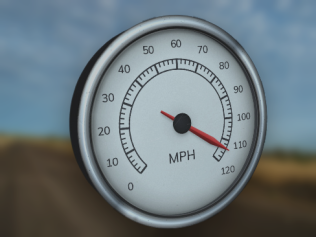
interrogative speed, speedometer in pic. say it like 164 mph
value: 114 mph
